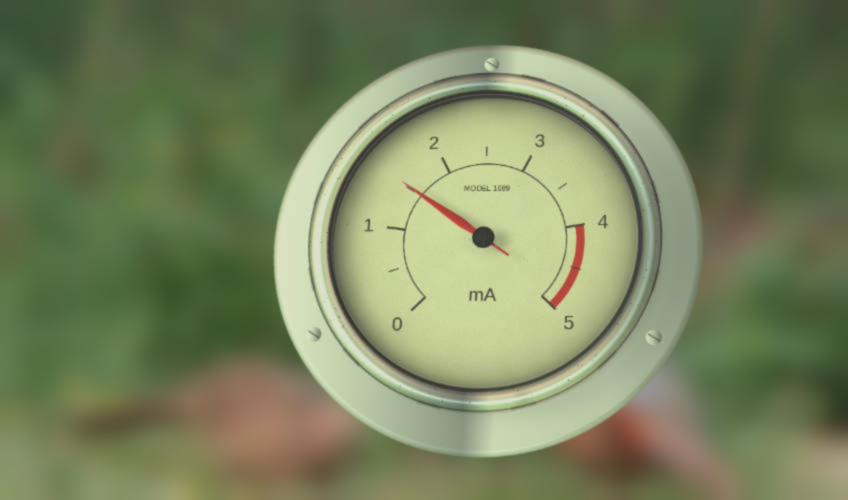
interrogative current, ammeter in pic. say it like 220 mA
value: 1.5 mA
